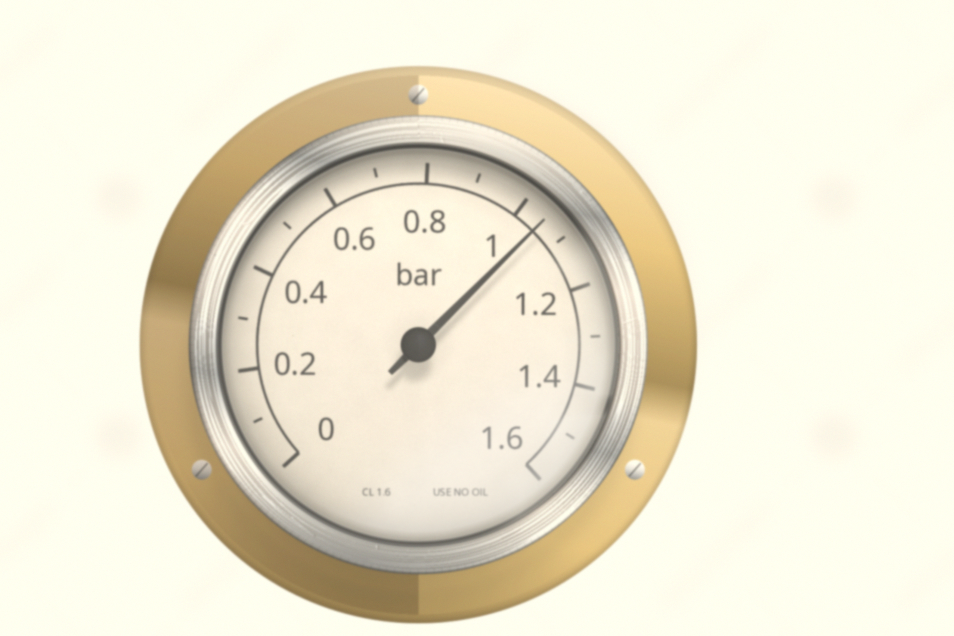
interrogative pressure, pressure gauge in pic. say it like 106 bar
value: 1.05 bar
